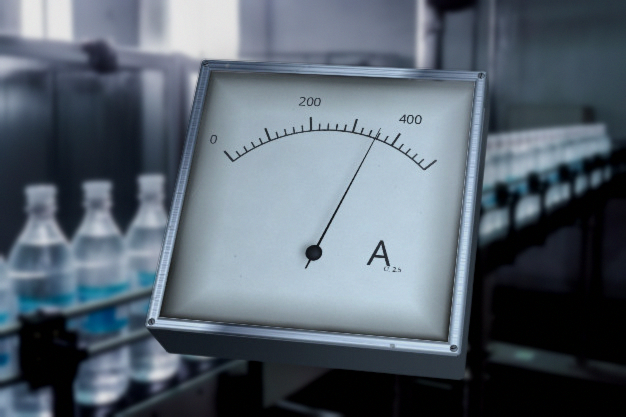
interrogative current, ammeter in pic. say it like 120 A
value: 360 A
